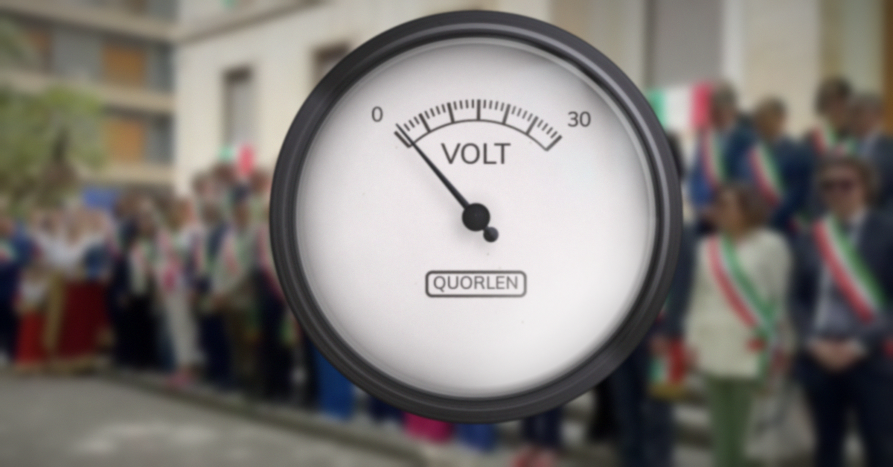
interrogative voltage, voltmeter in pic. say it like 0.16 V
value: 1 V
